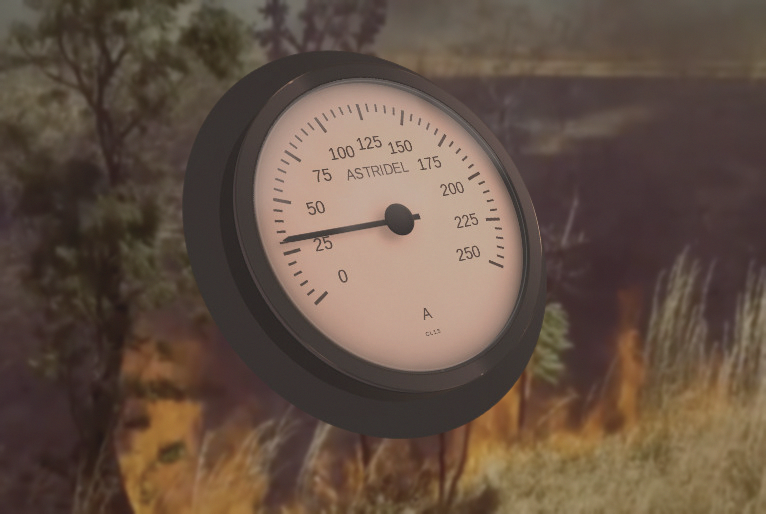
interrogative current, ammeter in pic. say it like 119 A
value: 30 A
